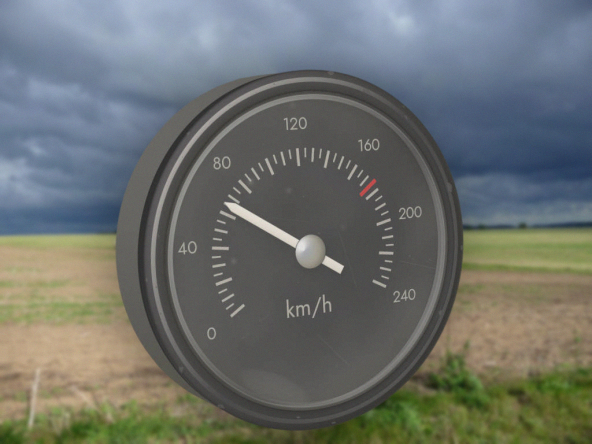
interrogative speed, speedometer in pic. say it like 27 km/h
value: 65 km/h
